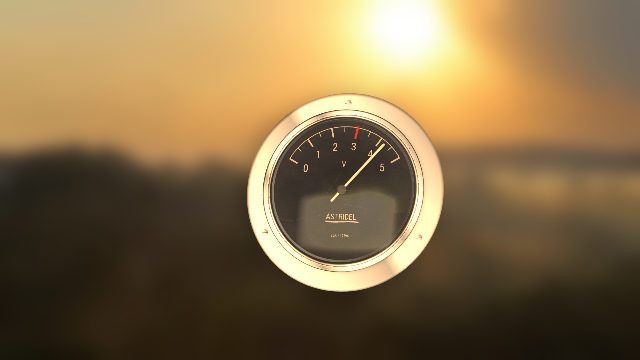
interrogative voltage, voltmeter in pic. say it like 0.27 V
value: 4.25 V
